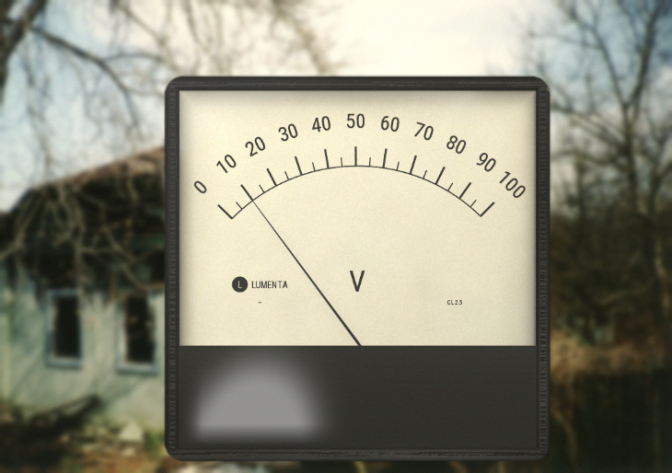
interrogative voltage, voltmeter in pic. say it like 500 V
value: 10 V
